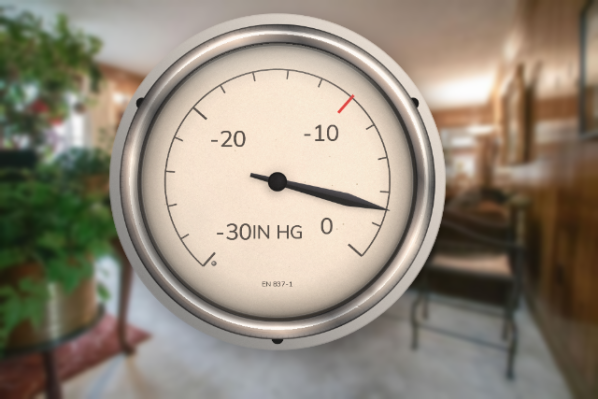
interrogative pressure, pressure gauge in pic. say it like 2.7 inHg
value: -3 inHg
